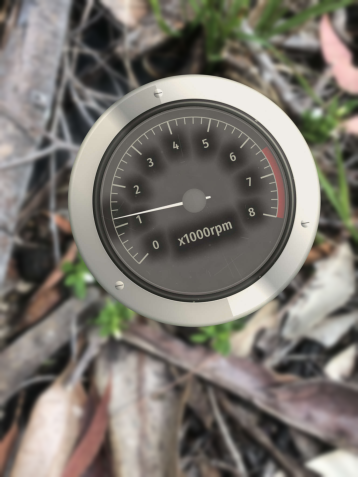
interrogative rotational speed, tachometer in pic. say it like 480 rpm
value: 1200 rpm
